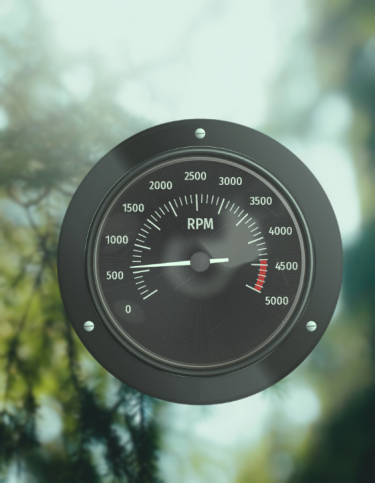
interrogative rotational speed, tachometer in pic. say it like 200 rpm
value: 600 rpm
